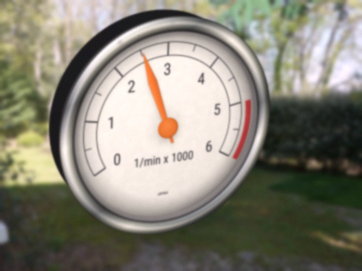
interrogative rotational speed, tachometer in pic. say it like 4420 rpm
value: 2500 rpm
